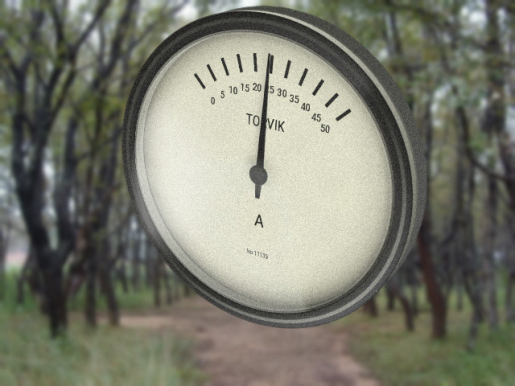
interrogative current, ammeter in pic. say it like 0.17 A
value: 25 A
